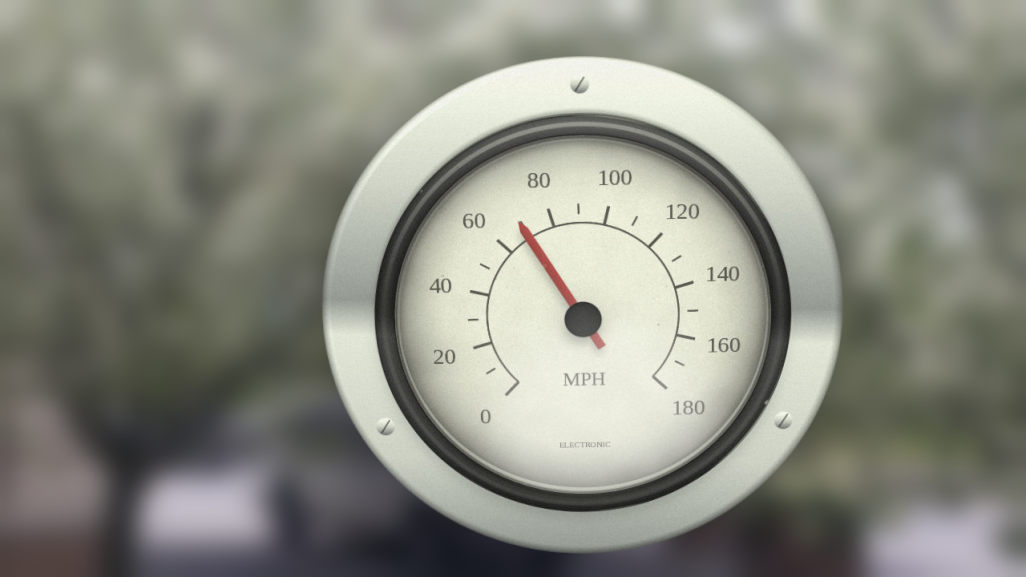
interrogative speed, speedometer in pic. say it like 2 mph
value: 70 mph
